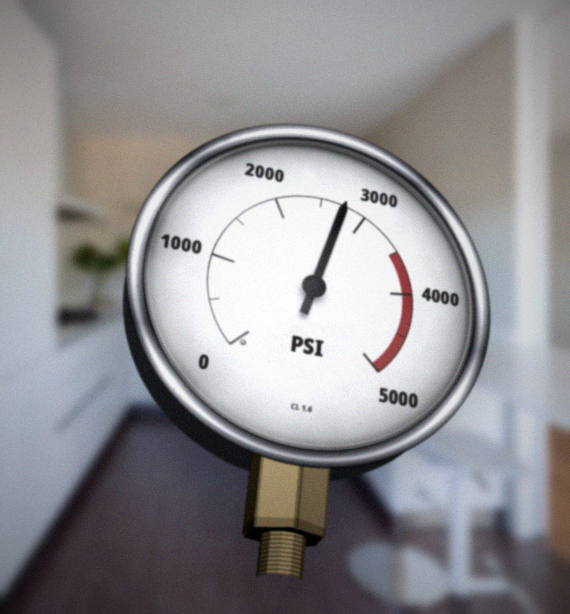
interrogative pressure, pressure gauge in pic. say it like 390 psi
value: 2750 psi
